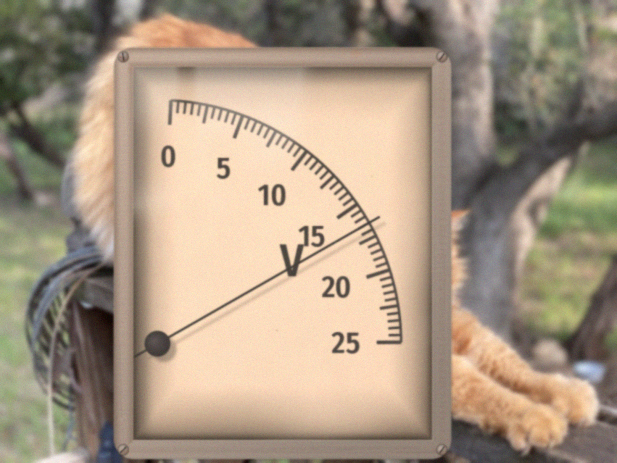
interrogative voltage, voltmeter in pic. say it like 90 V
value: 16.5 V
